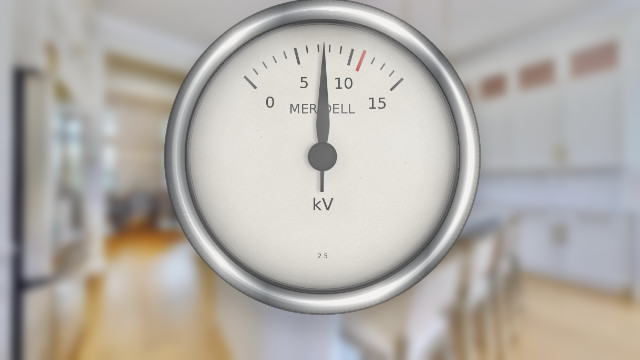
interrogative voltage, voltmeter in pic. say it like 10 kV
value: 7.5 kV
